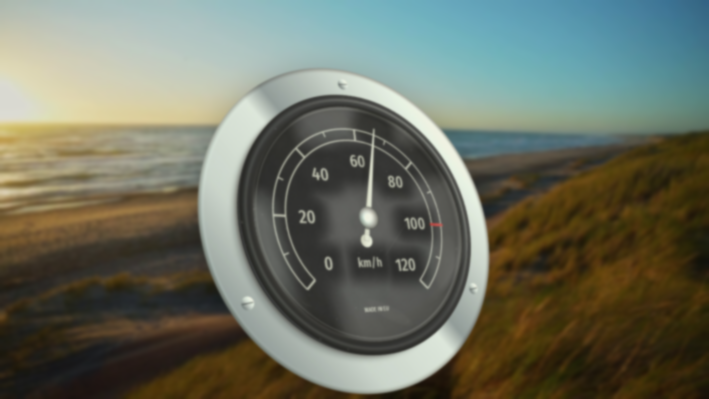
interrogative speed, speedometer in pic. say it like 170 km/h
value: 65 km/h
